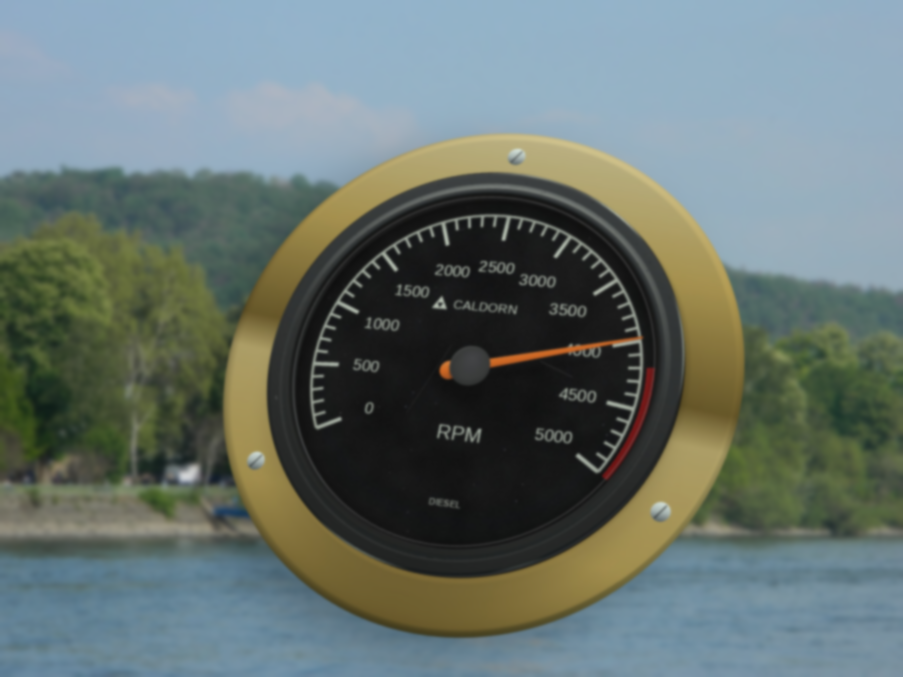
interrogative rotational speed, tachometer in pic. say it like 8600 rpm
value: 4000 rpm
